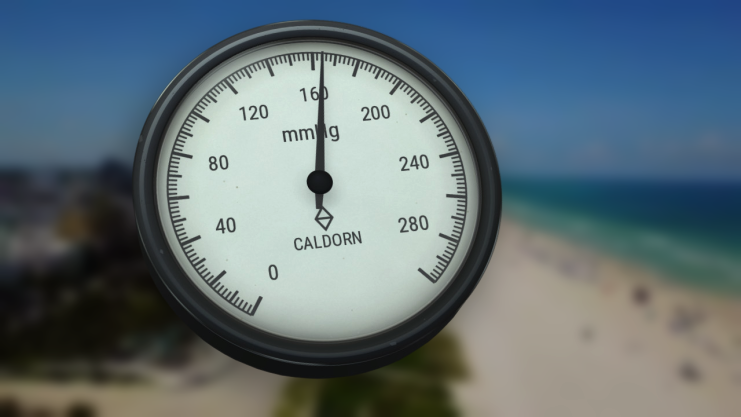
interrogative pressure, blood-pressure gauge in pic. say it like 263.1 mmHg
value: 164 mmHg
